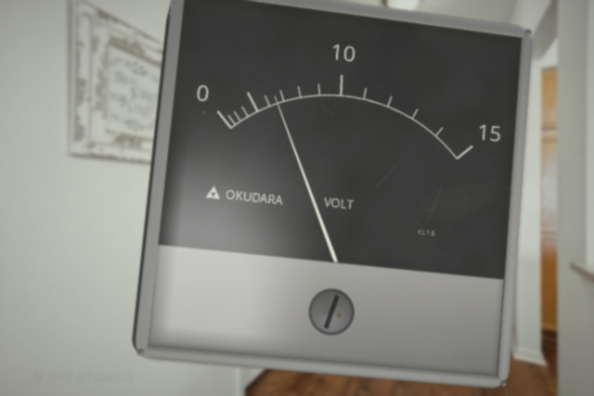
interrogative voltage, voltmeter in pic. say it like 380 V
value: 6.5 V
